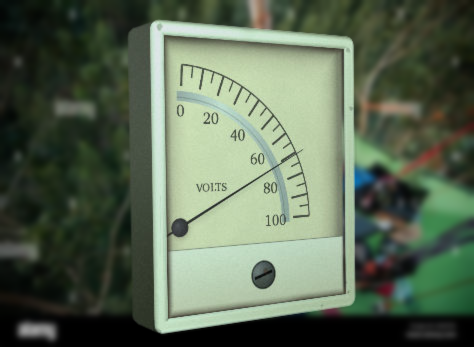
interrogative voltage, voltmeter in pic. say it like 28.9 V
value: 70 V
